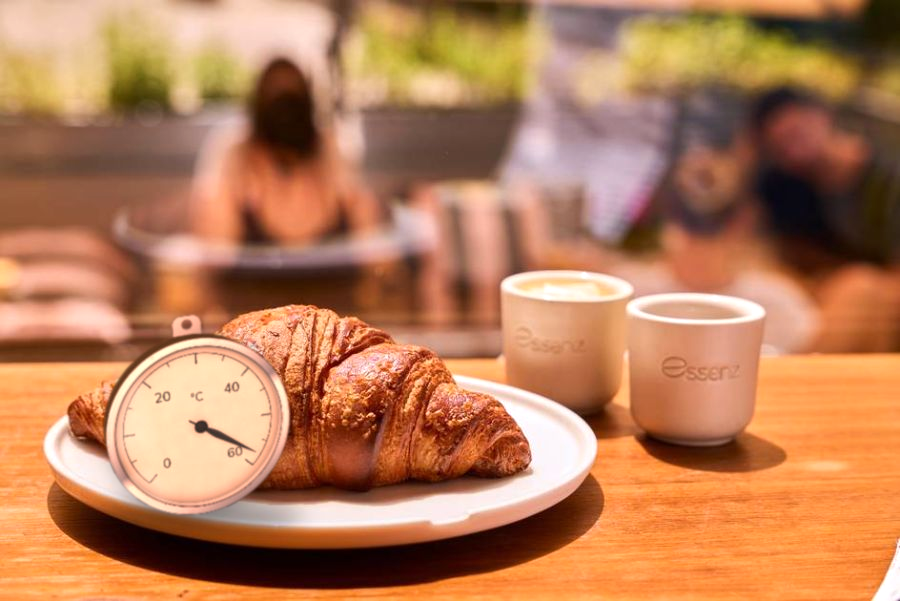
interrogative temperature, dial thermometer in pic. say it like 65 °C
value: 57.5 °C
